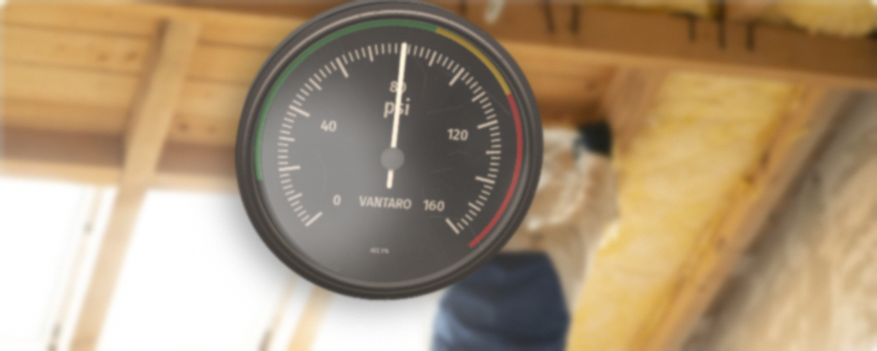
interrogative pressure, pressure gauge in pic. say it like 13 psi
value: 80 psi
